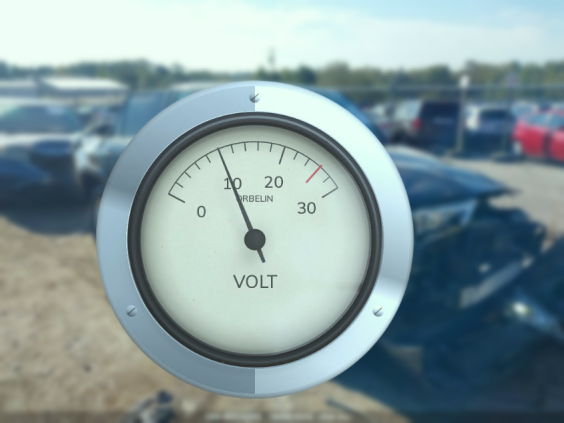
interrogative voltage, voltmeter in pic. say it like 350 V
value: 10 V
